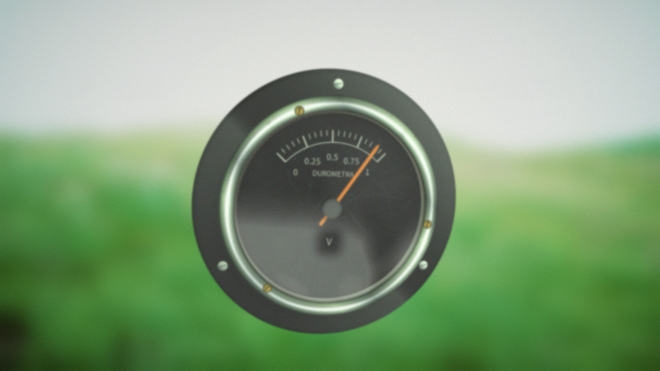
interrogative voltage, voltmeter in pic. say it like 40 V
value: 0.9 V
